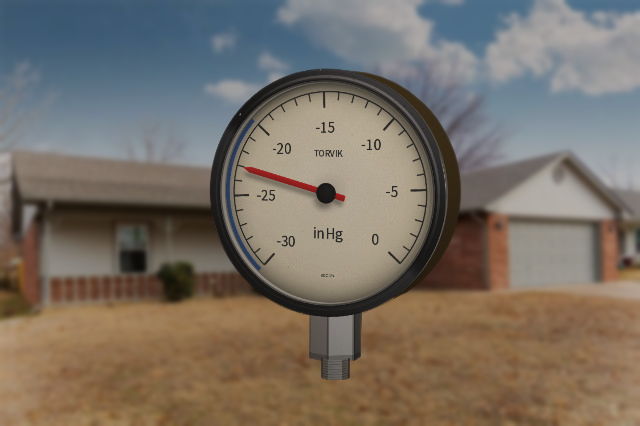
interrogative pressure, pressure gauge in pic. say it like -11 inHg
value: -23 inHg
